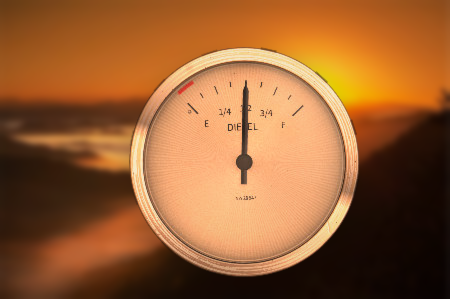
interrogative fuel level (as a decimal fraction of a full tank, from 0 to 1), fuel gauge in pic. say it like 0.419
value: 0.5
